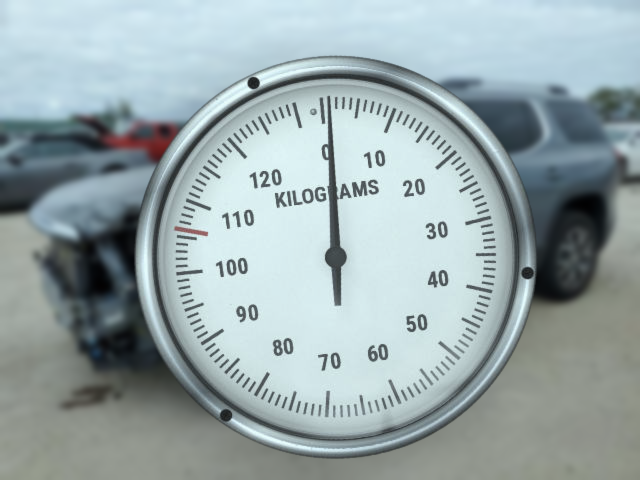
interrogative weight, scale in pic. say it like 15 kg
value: 1 kg
